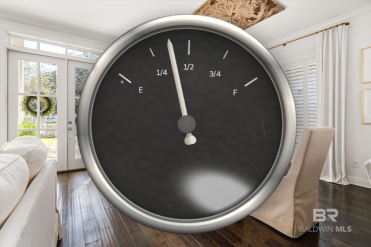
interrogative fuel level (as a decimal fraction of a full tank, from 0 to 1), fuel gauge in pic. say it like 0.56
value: 0.375
